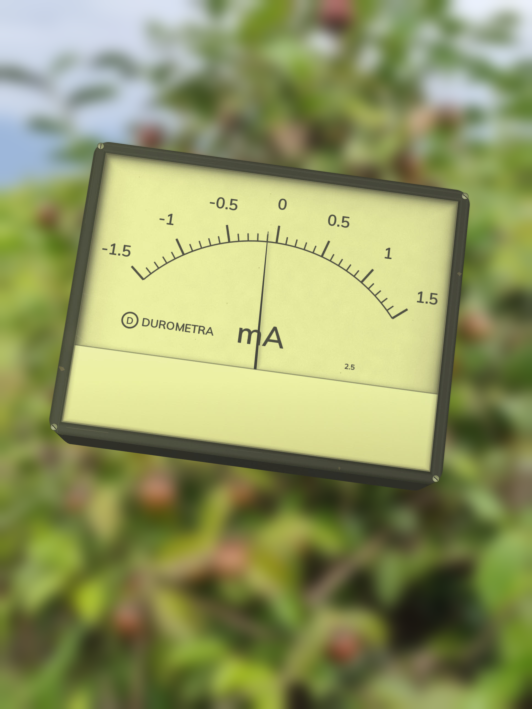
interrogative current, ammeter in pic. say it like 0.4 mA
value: -0.1 mA
